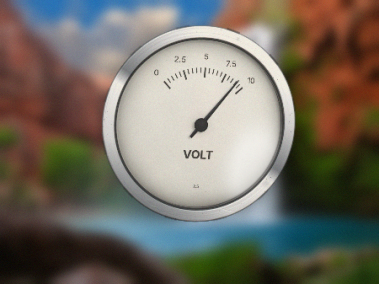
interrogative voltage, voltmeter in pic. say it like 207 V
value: 9 V
